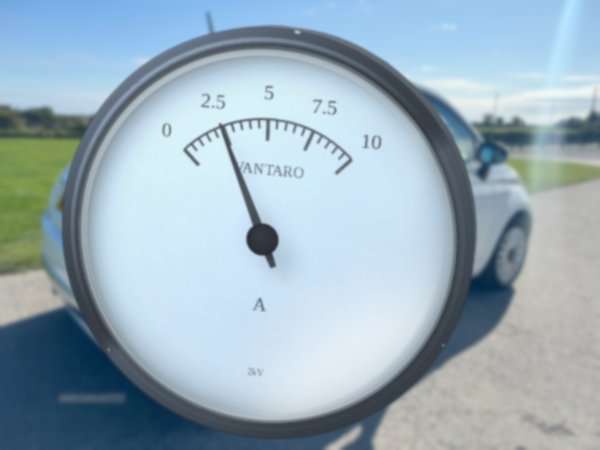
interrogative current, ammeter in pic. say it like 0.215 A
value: 2.5 A
